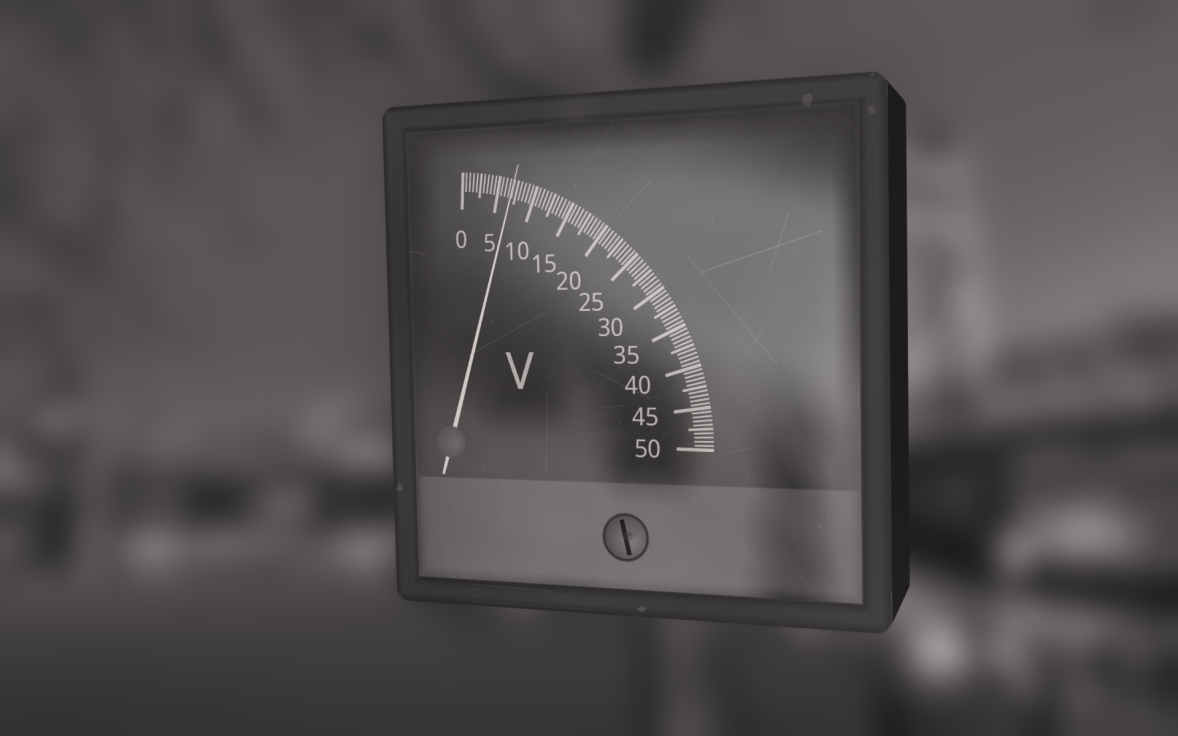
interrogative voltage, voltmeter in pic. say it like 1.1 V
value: 7.5 V
